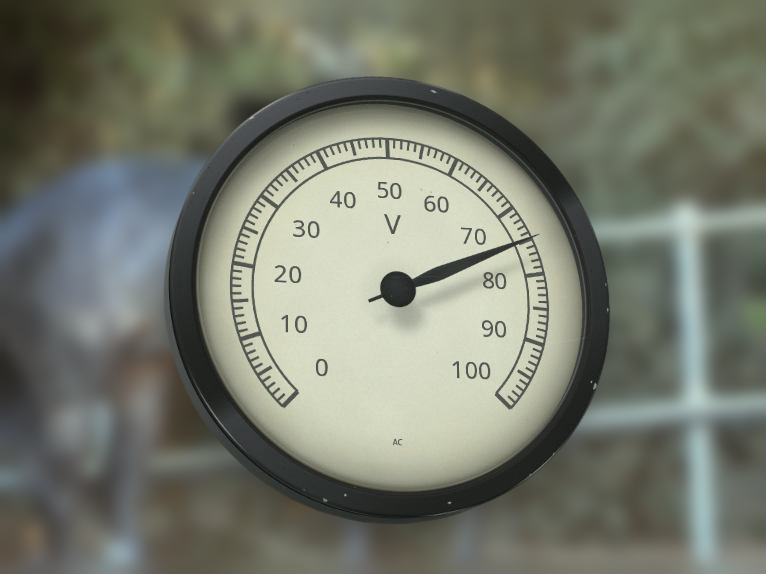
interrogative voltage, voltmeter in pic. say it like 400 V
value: 75 V
